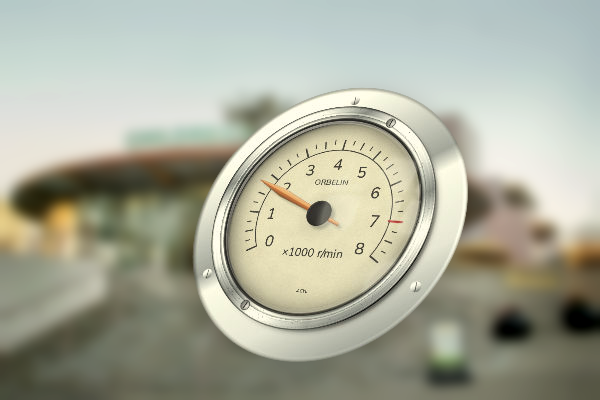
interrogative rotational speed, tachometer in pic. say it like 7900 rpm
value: 1750 rpm
